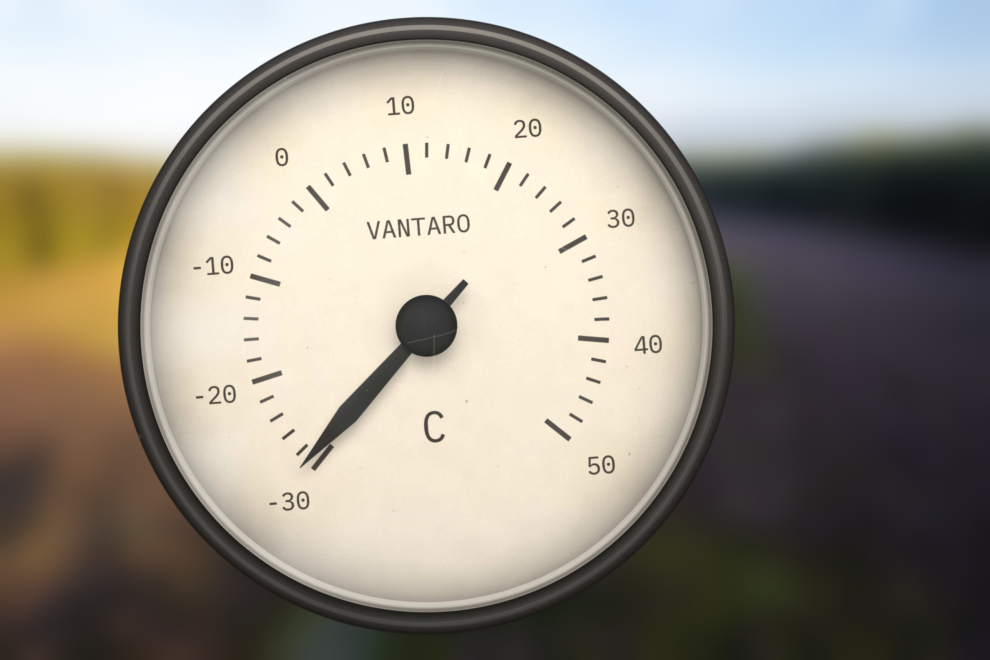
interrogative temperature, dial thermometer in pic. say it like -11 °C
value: -29 °C
